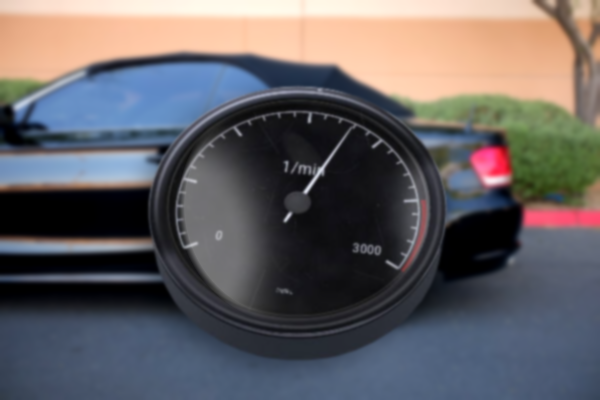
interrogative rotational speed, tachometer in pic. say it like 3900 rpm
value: 1800 rpm
